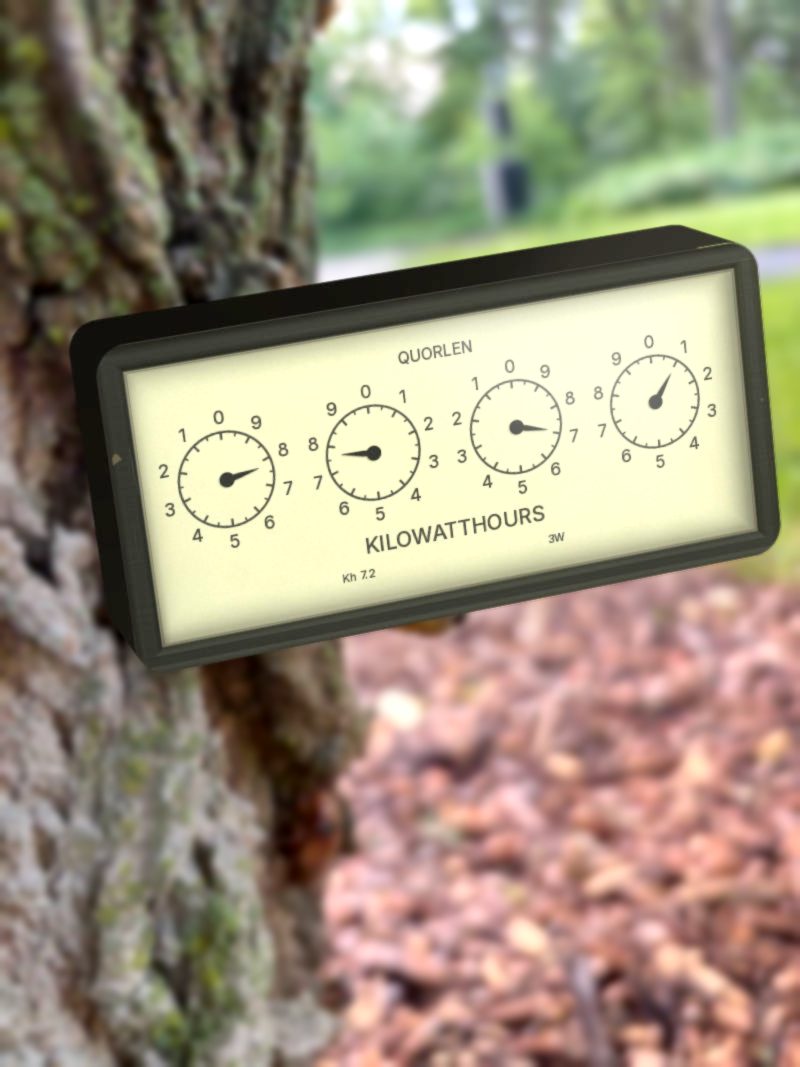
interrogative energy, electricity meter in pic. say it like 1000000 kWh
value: 7771 kWh
